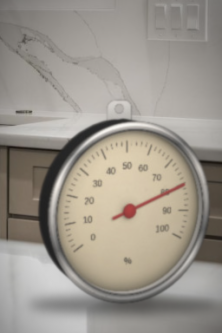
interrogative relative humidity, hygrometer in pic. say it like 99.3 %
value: 80 %
